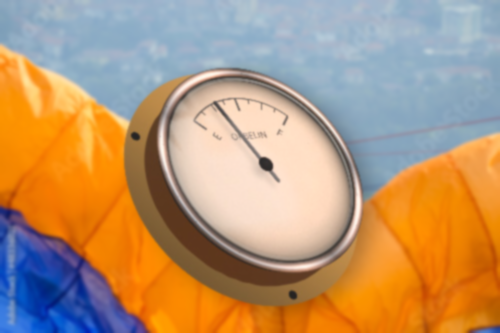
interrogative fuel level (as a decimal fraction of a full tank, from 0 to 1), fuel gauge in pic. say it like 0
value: 0.25
